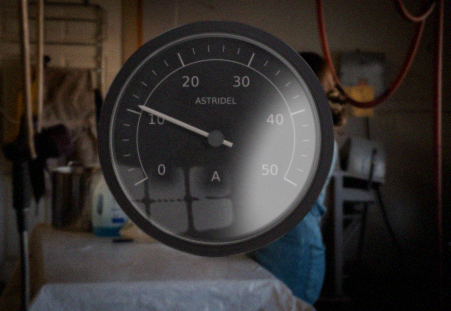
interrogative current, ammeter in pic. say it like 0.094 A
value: 11 A
